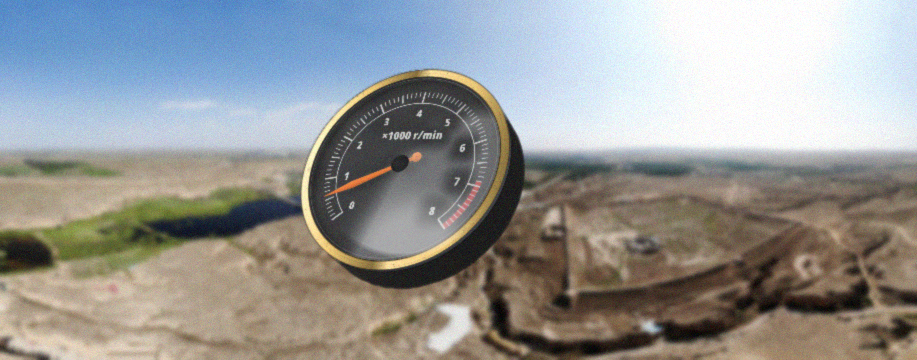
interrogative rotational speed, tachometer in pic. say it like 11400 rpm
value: 500 rpm
